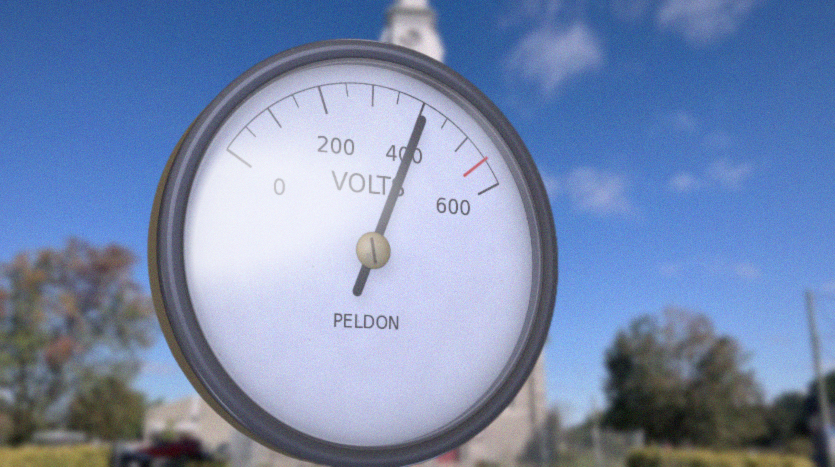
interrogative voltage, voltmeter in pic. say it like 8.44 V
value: 400 V
